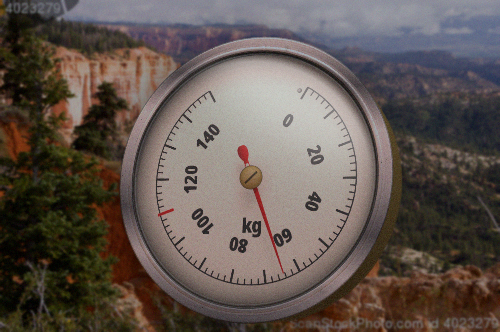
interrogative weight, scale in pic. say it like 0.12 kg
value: 64 kg
